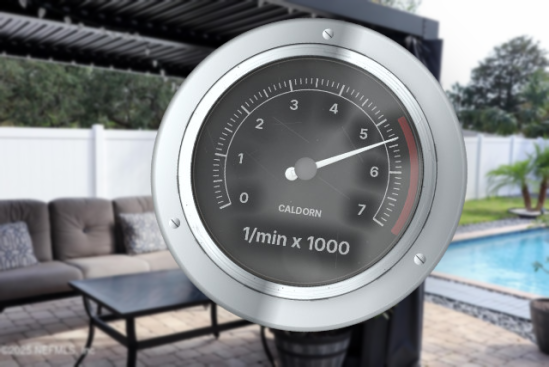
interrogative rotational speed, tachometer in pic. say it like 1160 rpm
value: 5400 rpm
